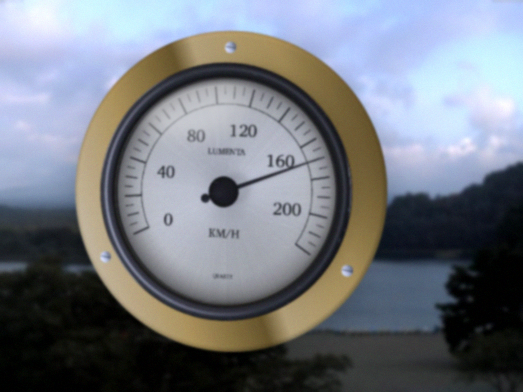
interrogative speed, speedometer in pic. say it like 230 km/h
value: 170 km/h
